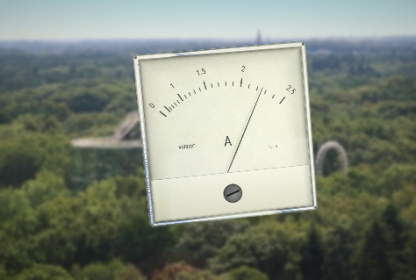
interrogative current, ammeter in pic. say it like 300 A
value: 2.25 A
